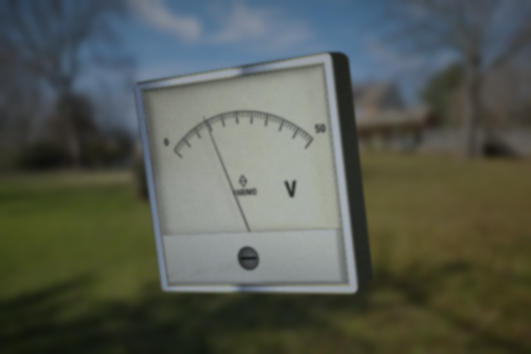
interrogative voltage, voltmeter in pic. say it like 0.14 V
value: 15 V
